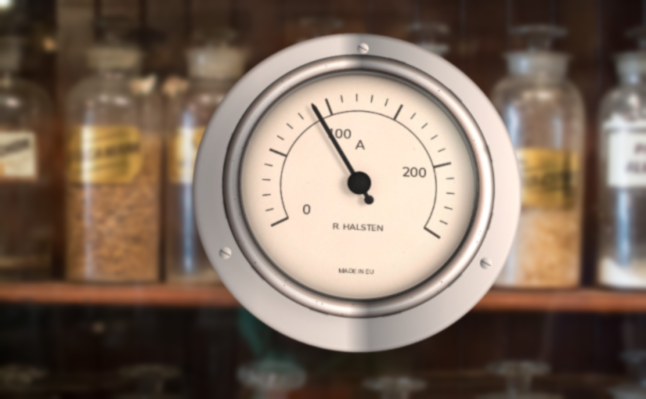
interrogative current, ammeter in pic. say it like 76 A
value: 90 A
